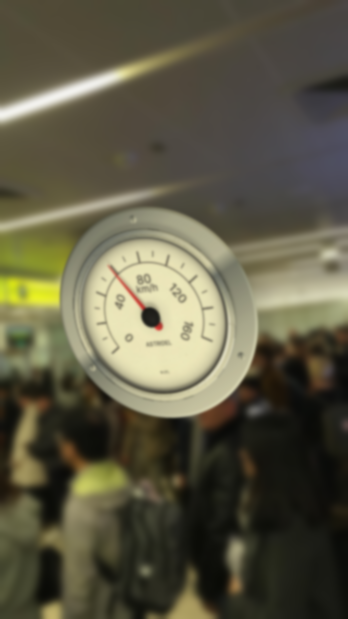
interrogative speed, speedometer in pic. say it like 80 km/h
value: 60 km/h
